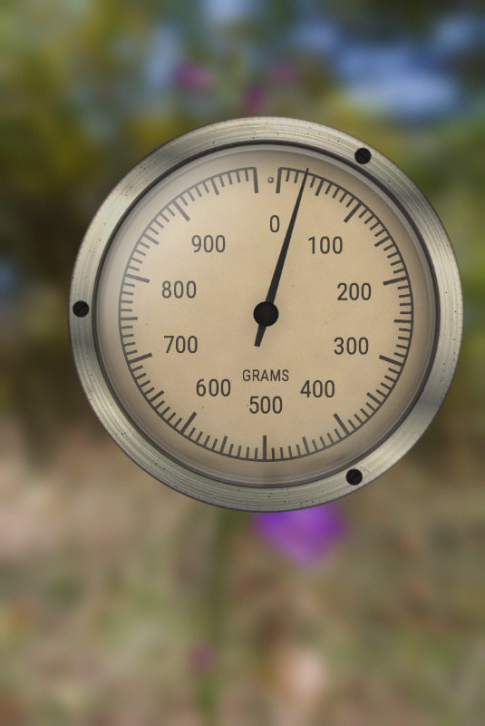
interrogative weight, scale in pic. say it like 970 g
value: 30 g
